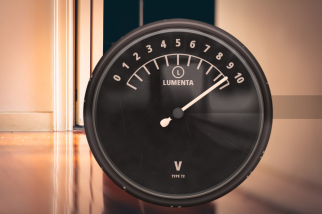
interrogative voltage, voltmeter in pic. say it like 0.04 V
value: 9.5 V
